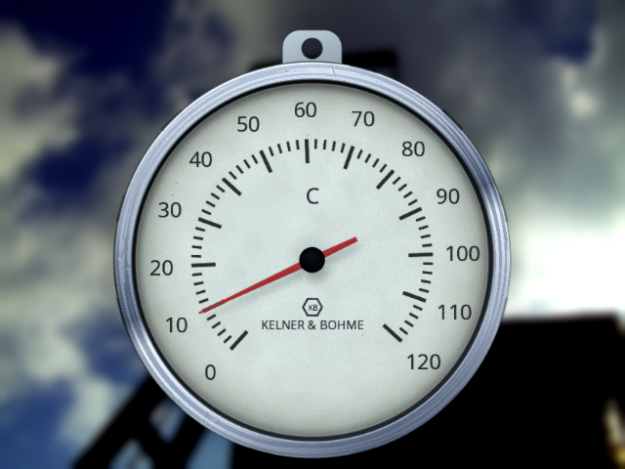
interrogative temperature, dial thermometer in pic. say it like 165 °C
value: 10 °C
